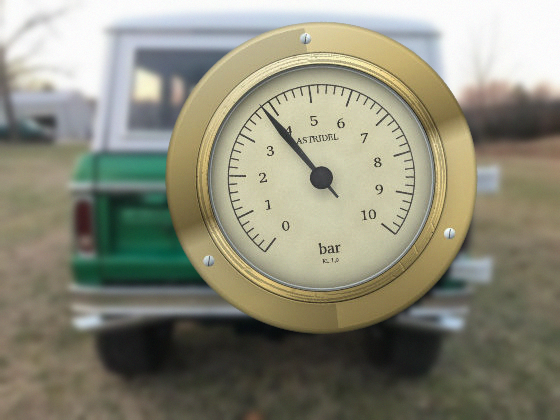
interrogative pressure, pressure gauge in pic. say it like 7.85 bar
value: 3.8 bar
